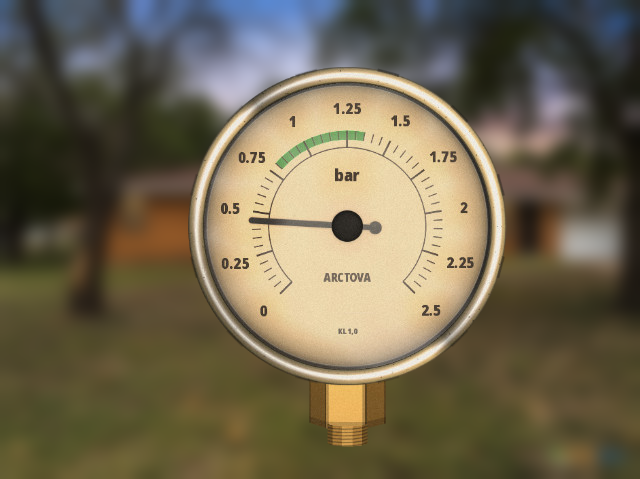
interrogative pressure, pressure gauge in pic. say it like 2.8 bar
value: 0.45 bar
